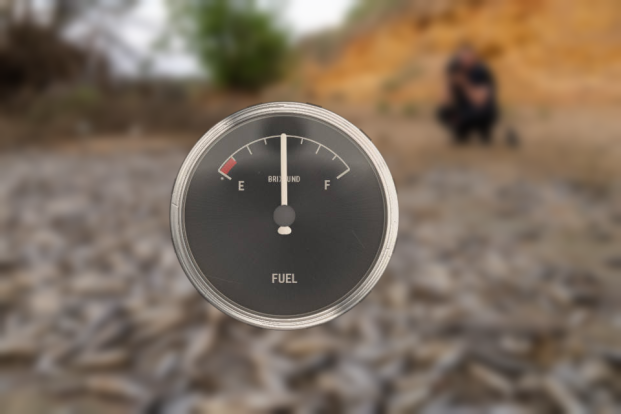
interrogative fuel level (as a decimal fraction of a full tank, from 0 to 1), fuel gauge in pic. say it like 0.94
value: 0.5
